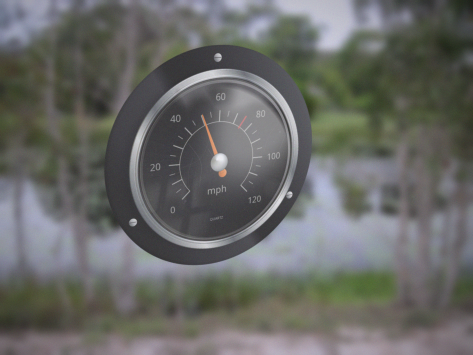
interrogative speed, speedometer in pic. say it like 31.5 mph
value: 50 mph
